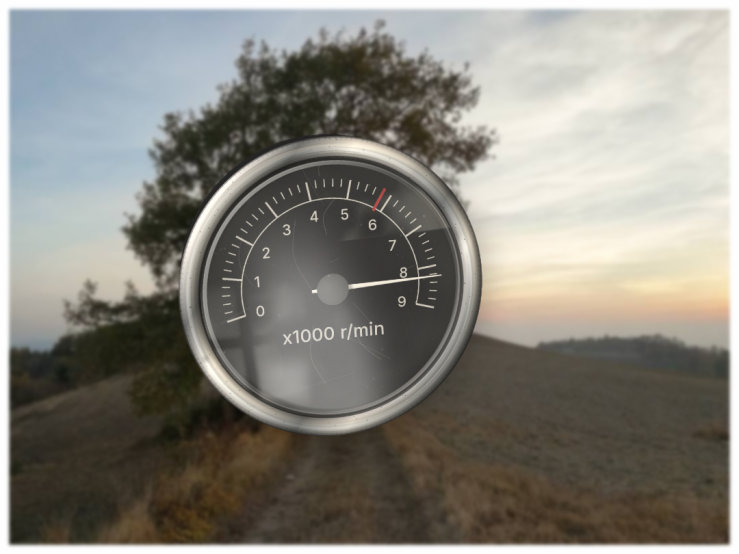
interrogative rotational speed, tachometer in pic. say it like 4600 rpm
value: 8200 rpm
